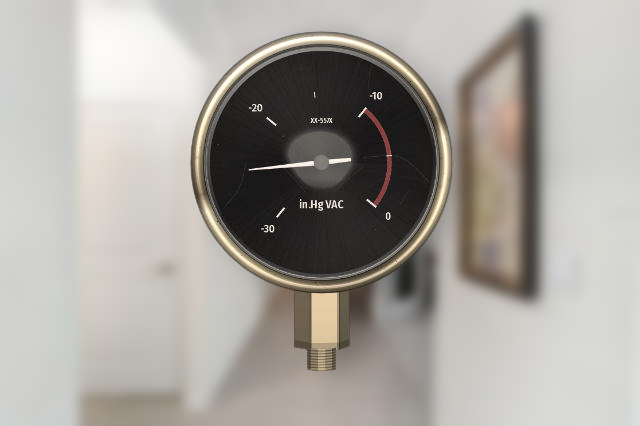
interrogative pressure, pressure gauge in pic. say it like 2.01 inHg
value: -25 inHg
